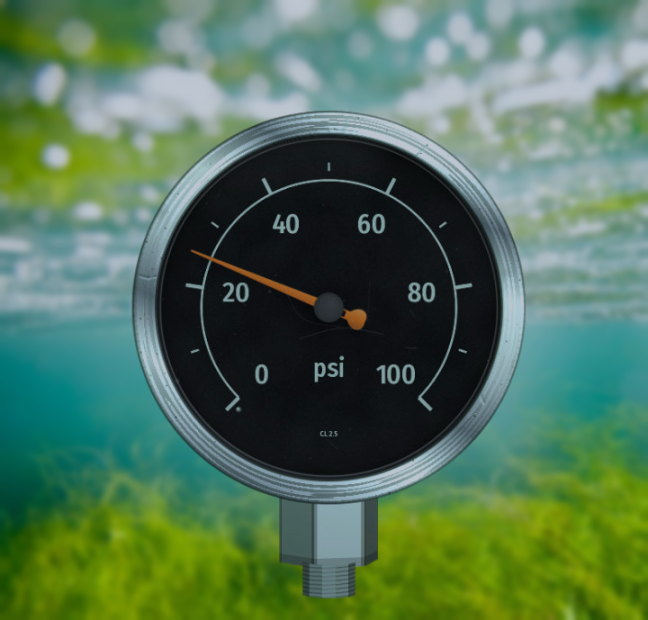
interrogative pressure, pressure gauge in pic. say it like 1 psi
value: 25 psi
